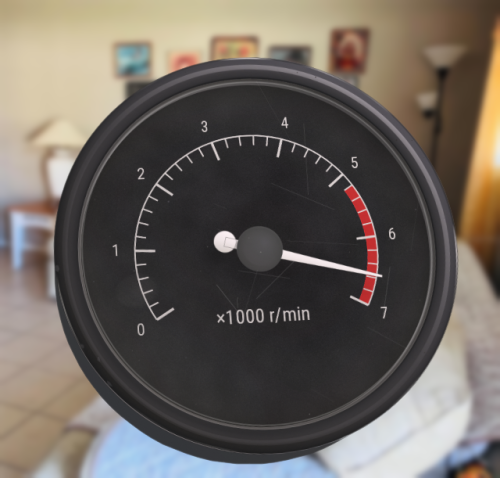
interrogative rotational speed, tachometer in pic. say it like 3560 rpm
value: 6600 rpm
